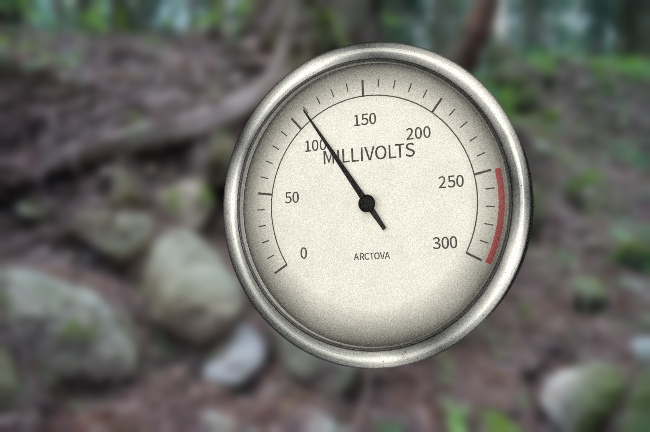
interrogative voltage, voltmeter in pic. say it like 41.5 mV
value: 110 mV
